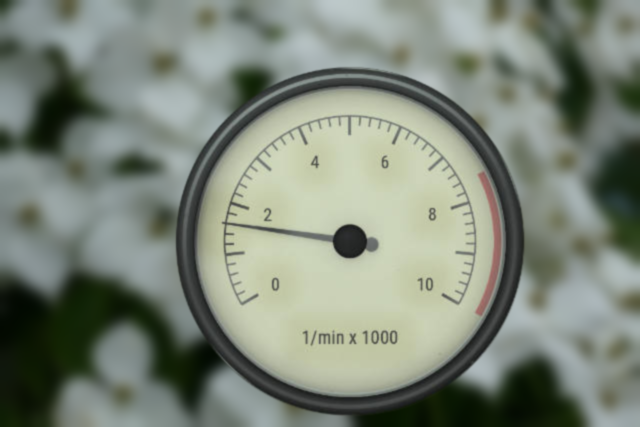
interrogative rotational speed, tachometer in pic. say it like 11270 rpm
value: 1600 rpm
